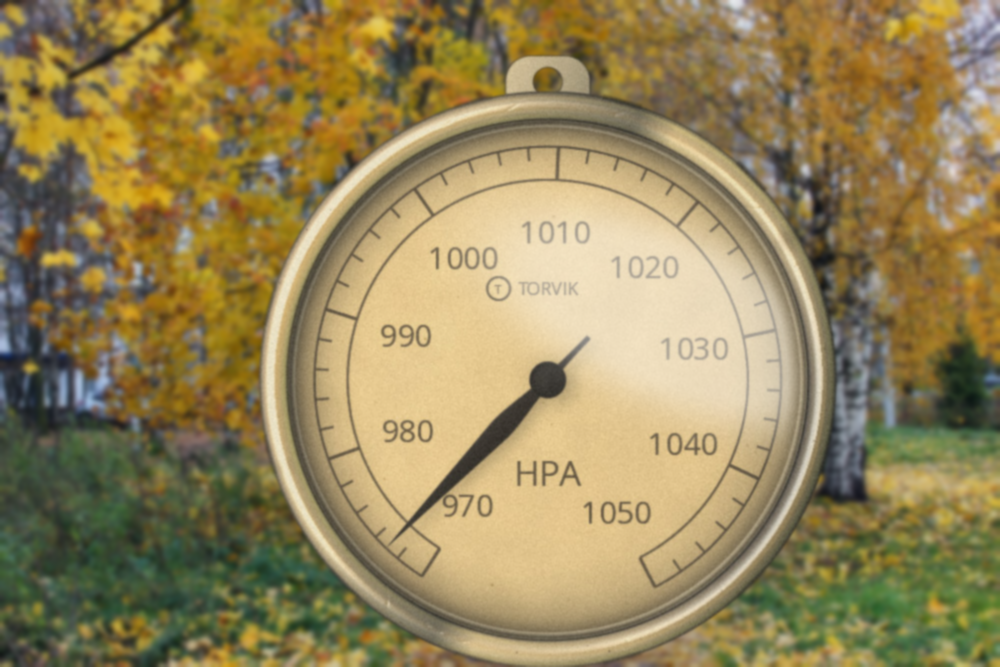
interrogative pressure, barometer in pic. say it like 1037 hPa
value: 973 hPa
